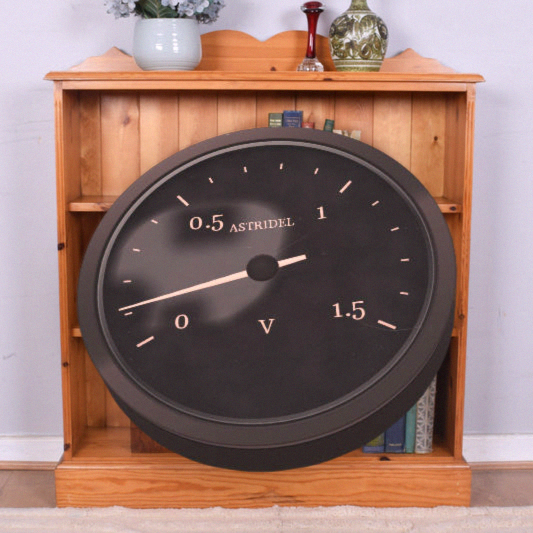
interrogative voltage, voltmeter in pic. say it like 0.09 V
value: 0.1 V
